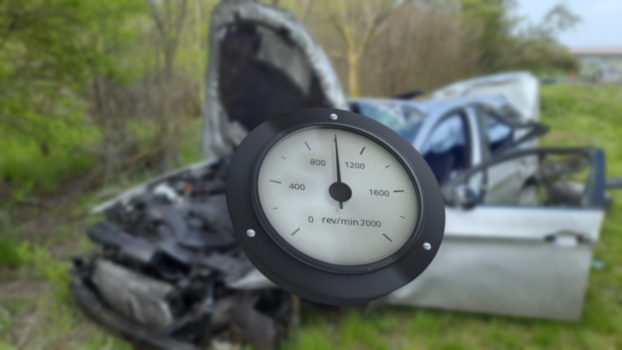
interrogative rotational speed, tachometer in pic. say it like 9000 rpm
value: 1000 rpm
